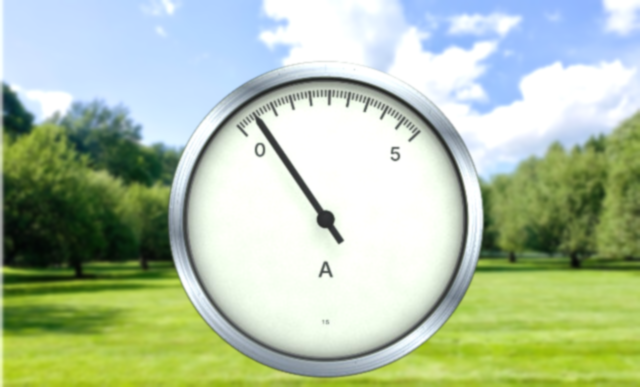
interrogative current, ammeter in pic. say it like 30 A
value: 0.5 A
